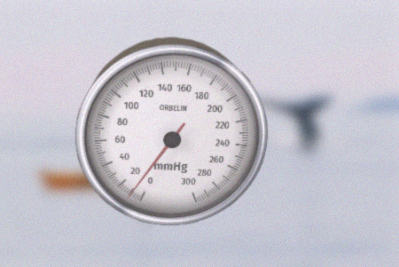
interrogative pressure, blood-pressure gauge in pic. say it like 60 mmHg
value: 10 mmHg
